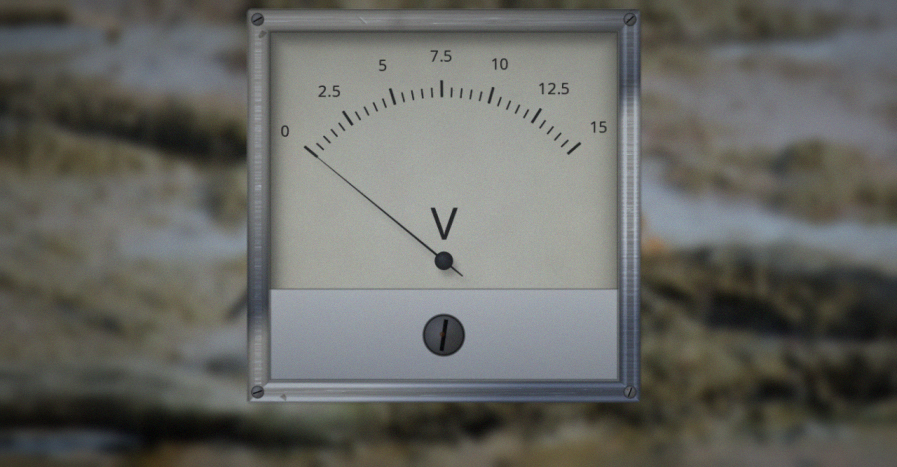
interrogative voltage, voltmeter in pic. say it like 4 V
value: 0 V
